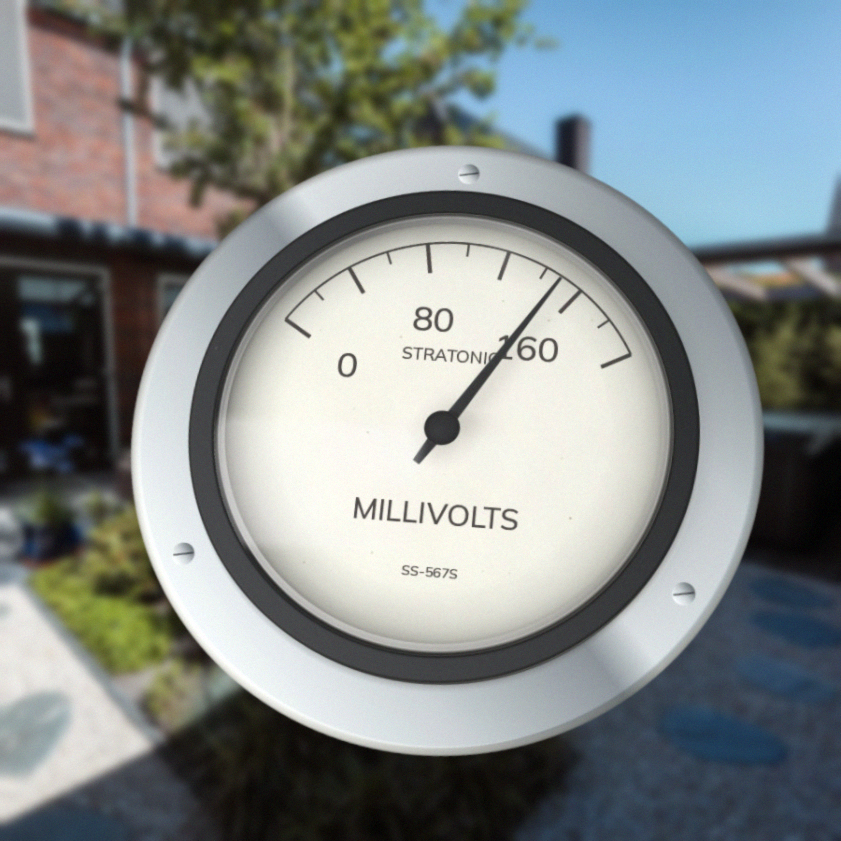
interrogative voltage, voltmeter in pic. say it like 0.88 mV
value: 150 mV
